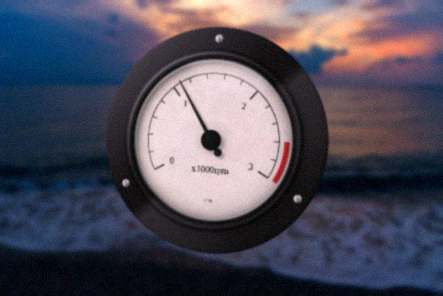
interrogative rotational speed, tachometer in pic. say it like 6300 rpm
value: 1100 rpm
